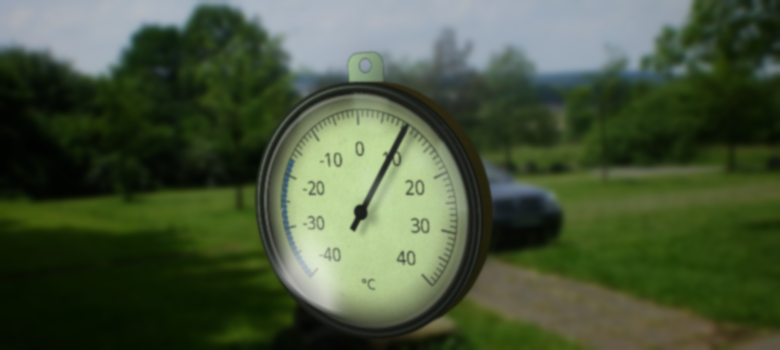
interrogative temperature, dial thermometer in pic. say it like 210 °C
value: 10 °C
